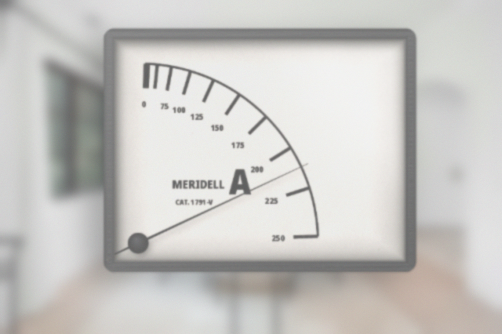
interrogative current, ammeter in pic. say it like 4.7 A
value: 212.5 A
